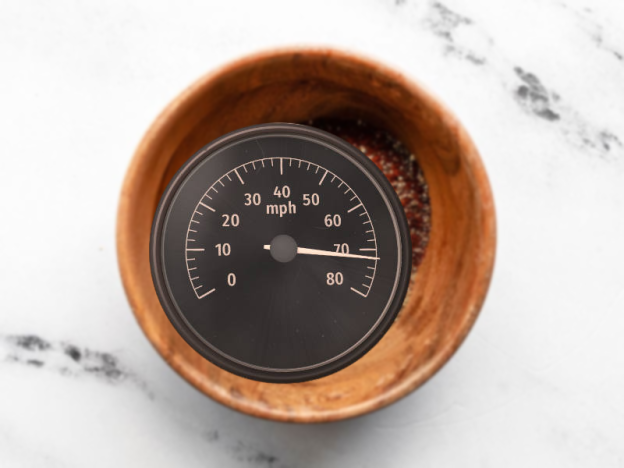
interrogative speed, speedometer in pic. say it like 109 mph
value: 72 mph
